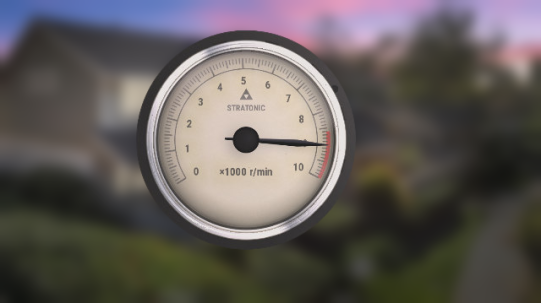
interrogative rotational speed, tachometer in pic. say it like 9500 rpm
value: 9000 rpm
